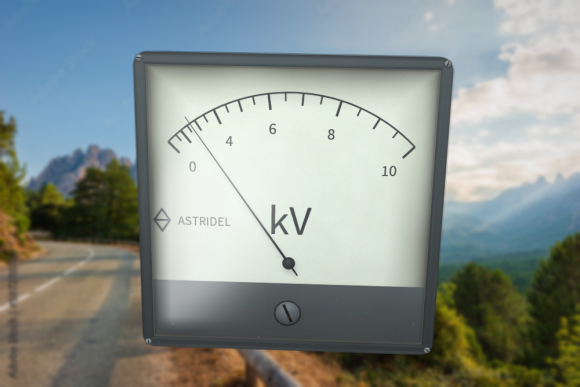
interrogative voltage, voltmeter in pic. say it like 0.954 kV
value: 2.75 kV
